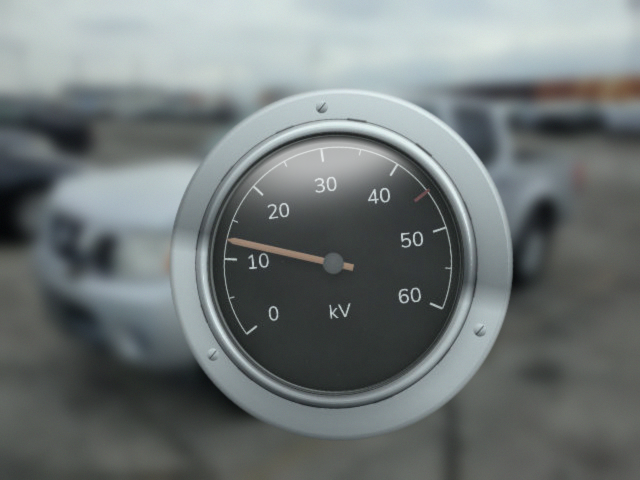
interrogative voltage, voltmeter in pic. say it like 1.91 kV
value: 12.5 kV
